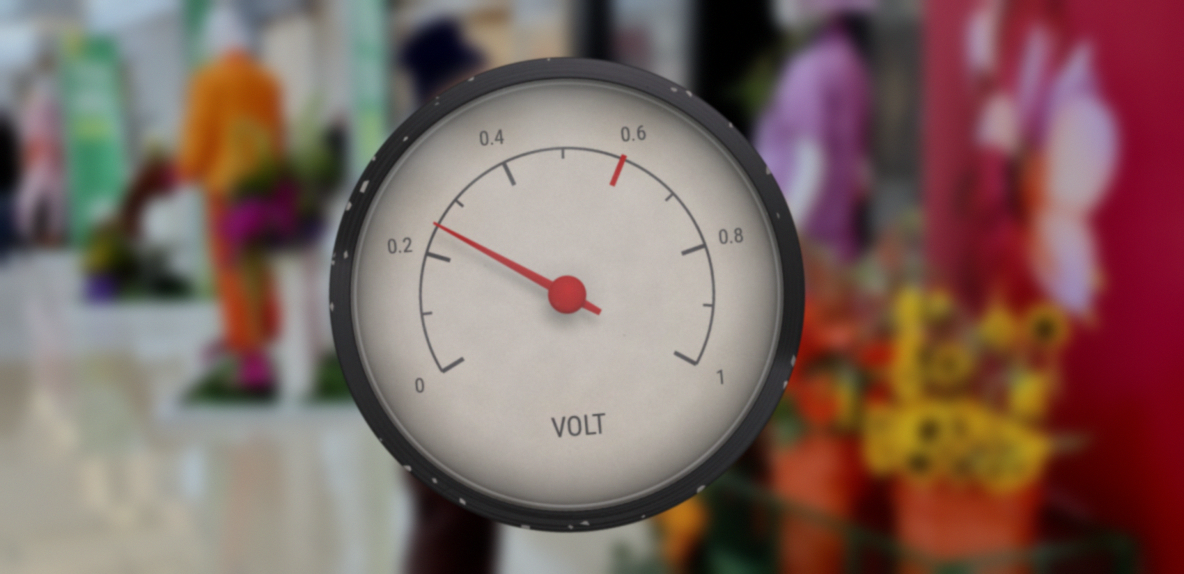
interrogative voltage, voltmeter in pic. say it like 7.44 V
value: 0.25 V
